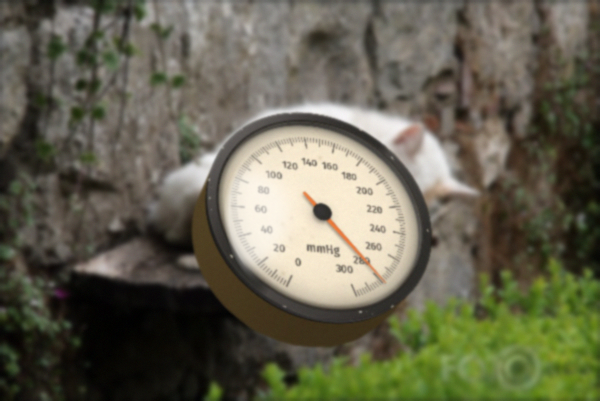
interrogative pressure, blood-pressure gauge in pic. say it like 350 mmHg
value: 280 mmHg
